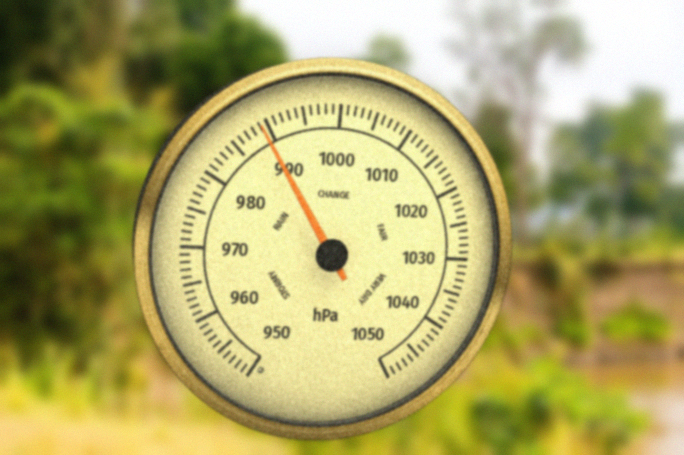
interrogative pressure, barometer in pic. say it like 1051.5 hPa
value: 989 hPa
